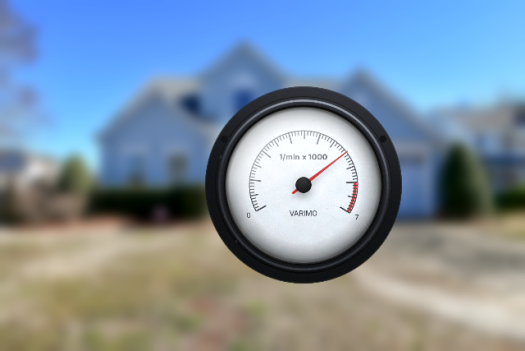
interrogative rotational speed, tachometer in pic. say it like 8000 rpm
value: 5000 rpm
